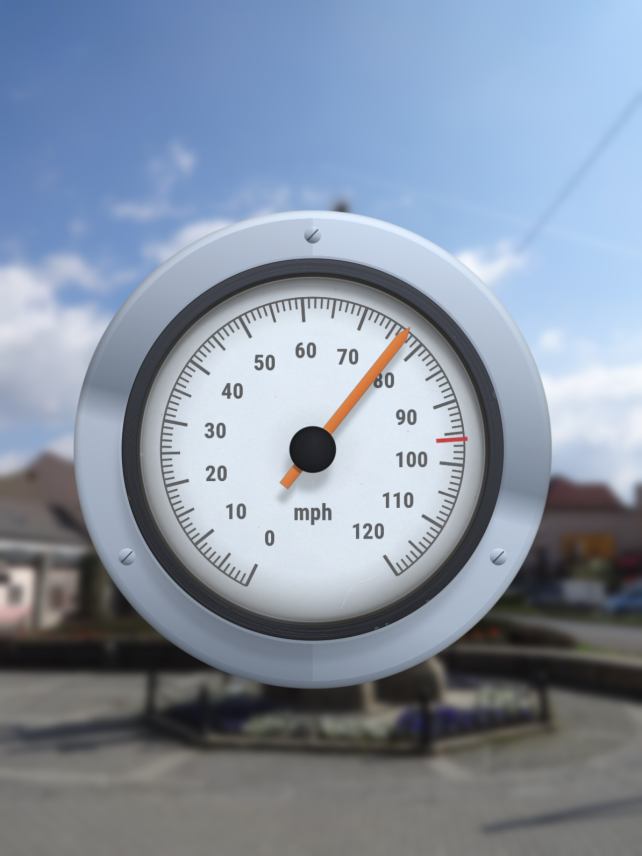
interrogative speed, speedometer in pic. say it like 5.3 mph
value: 77 mph
